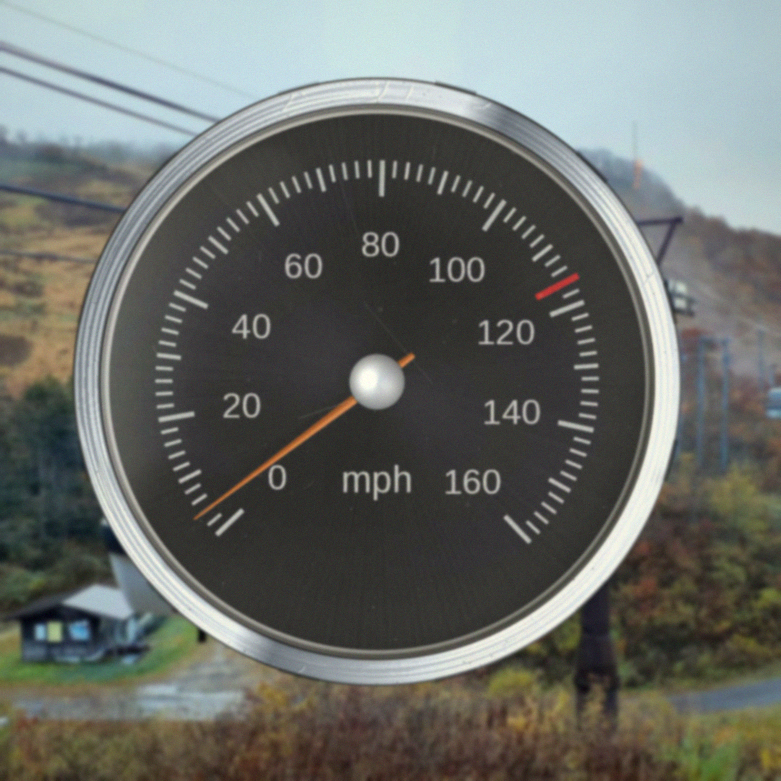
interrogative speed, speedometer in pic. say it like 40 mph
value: 4 mph
